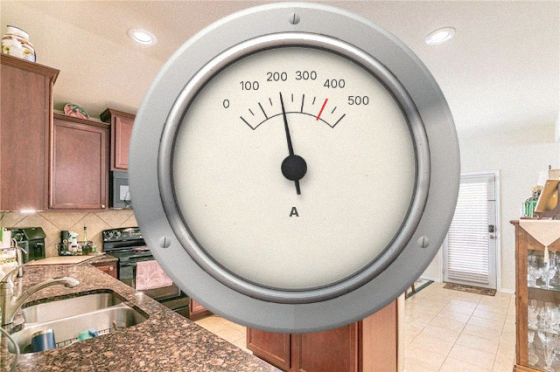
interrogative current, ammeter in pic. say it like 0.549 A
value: 200 A
